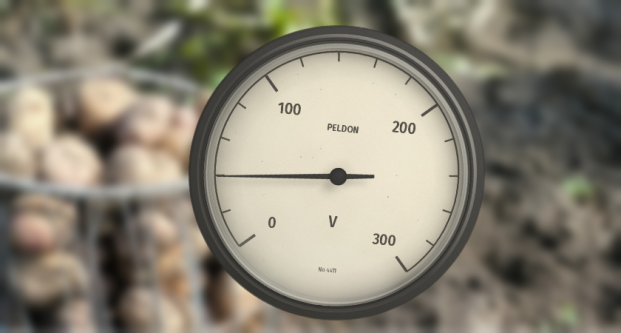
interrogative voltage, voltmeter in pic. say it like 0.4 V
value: 40 V
